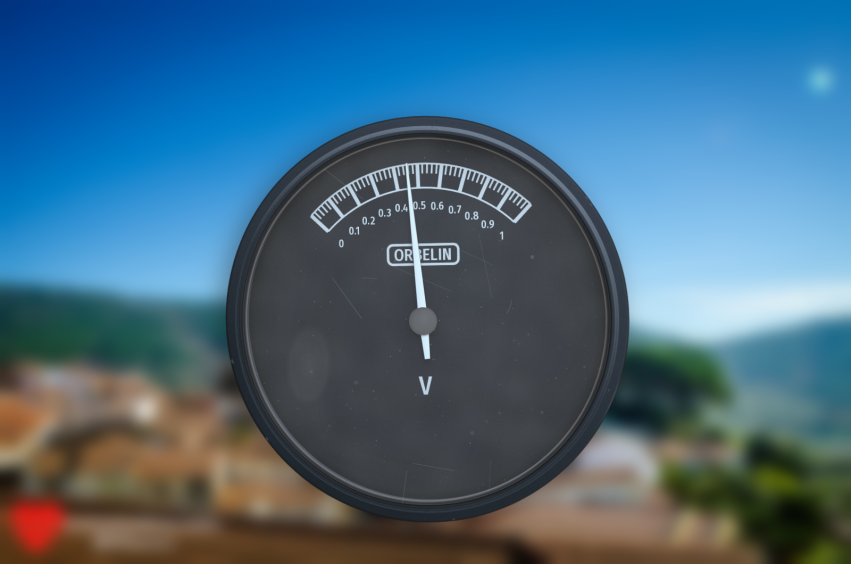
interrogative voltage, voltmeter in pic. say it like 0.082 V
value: 0.46 V
